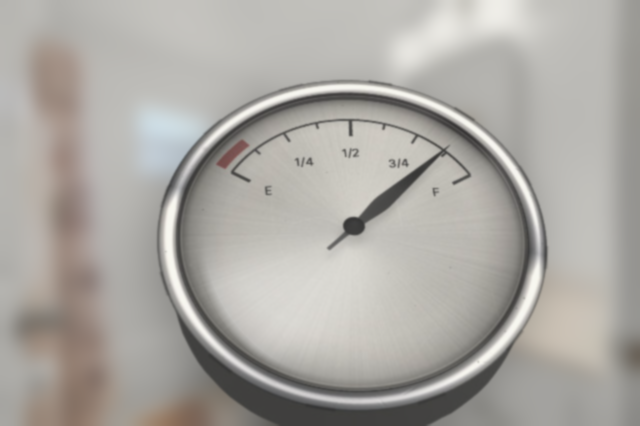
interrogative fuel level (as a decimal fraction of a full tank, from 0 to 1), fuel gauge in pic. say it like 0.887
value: 0.875
